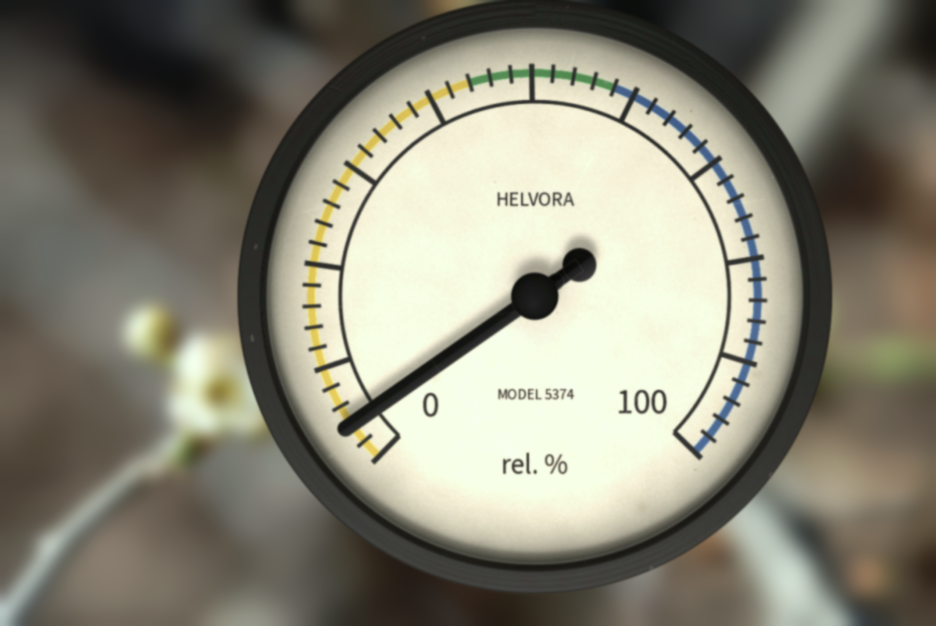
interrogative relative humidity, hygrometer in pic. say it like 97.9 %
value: 4 %
